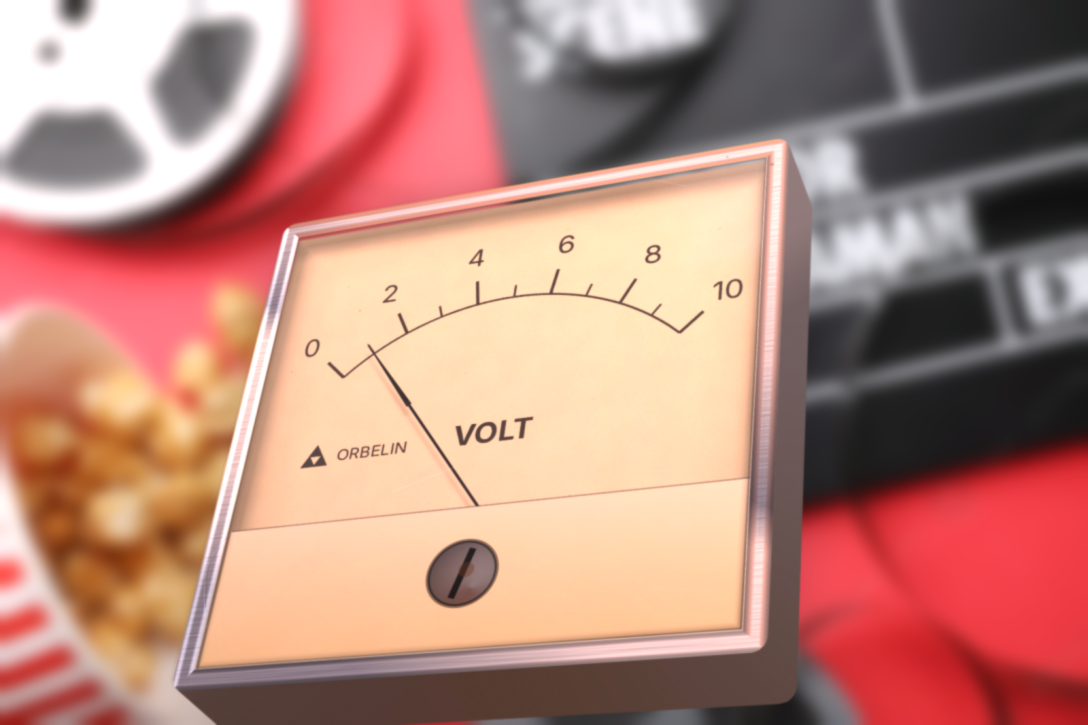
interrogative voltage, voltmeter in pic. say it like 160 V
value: 1 V
